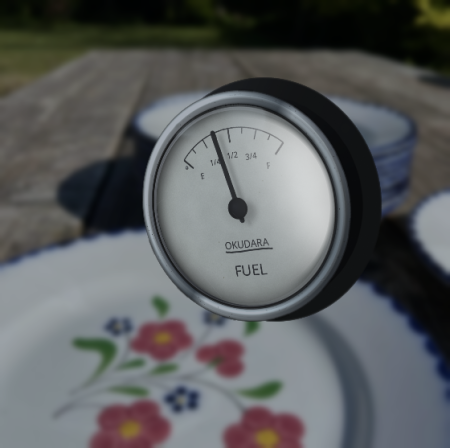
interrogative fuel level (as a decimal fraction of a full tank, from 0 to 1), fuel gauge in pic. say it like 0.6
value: 0.375
